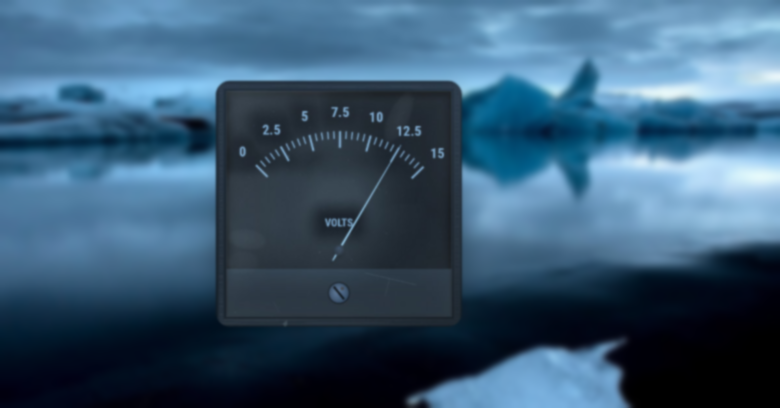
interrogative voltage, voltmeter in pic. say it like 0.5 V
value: 12.5 V
